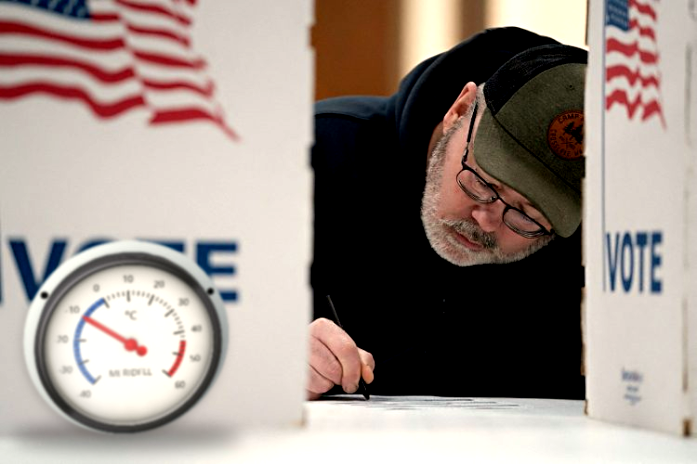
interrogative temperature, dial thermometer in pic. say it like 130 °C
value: -10 °C
